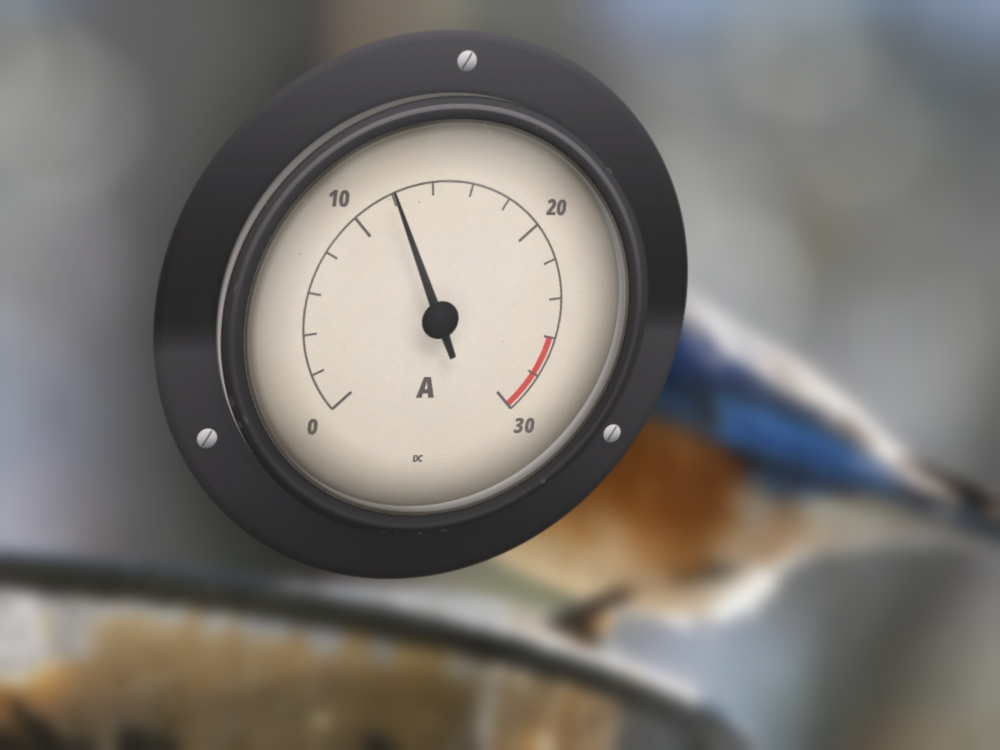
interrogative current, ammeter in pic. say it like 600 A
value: 12 A
